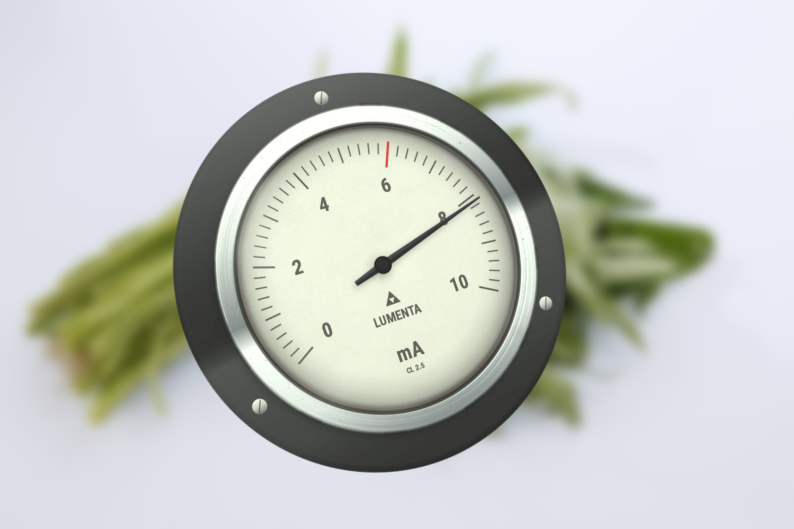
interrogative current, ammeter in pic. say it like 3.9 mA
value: 8.1 mA
